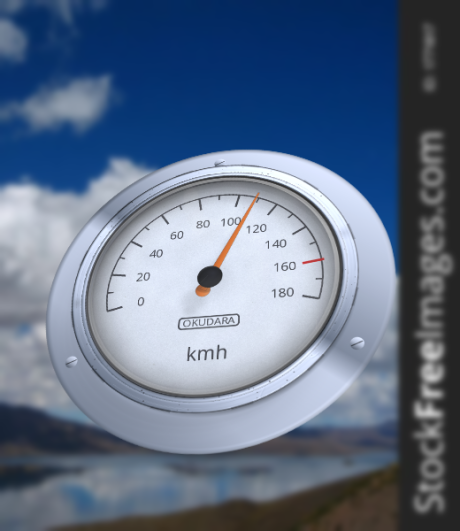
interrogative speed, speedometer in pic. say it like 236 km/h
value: 110 km/h
